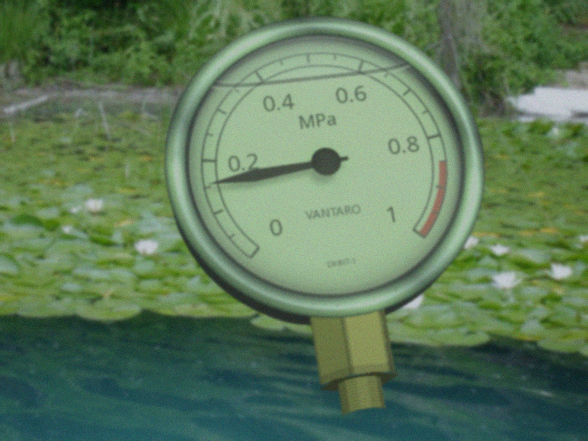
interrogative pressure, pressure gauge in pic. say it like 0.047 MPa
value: 0.15 MPa
